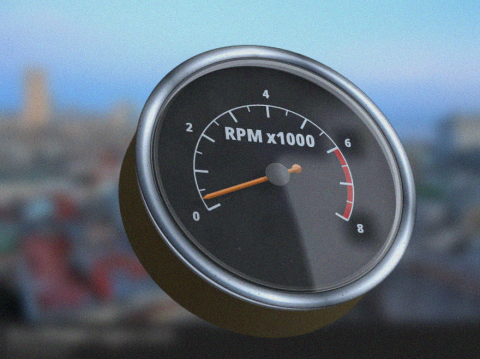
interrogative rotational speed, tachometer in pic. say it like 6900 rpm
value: 250 rpm
